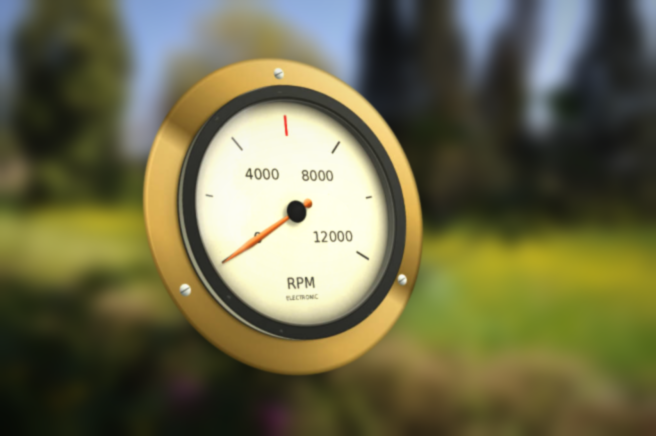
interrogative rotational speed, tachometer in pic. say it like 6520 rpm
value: 0 rpm
